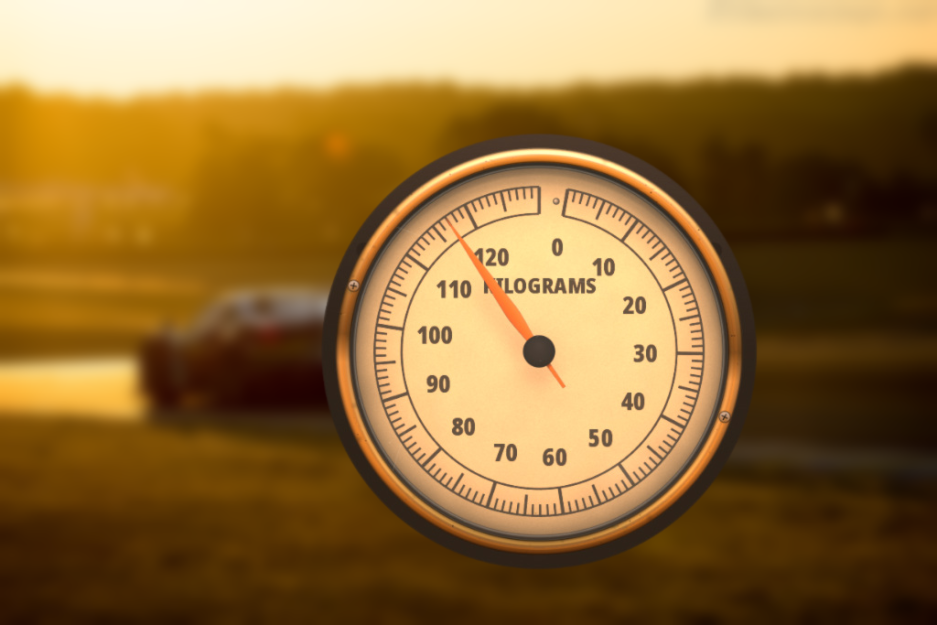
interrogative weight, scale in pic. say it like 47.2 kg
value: 117 kg
